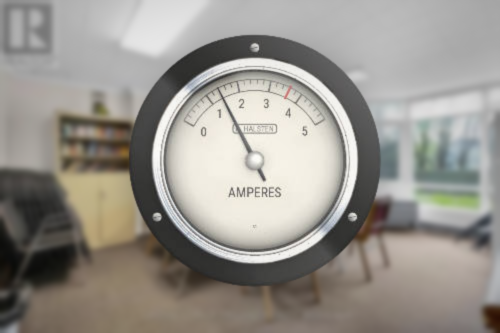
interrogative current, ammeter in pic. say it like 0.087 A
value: 1.4 A
